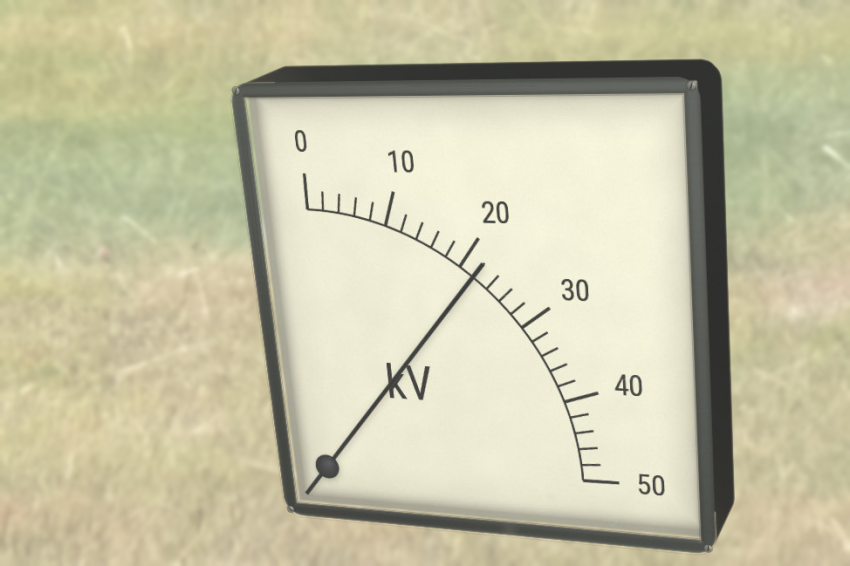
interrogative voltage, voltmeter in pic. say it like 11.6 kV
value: 22 kV
